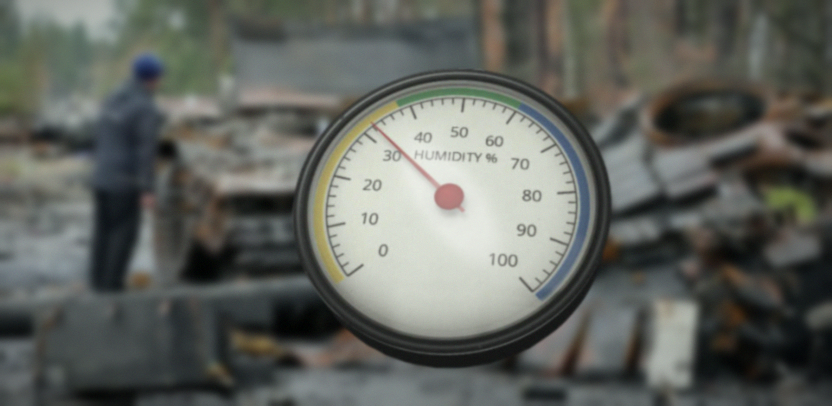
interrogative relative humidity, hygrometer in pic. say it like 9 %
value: 32 %
